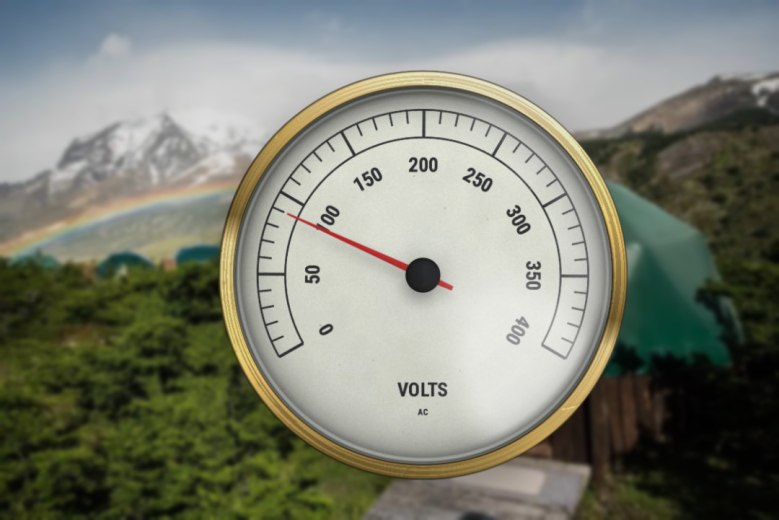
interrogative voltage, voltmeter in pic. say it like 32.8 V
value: 90 V
